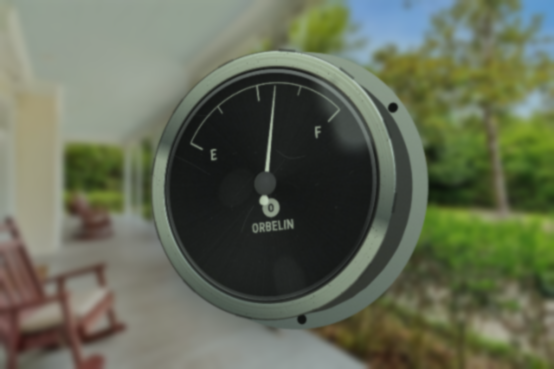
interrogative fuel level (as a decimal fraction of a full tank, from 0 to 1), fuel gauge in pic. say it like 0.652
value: 0.625
